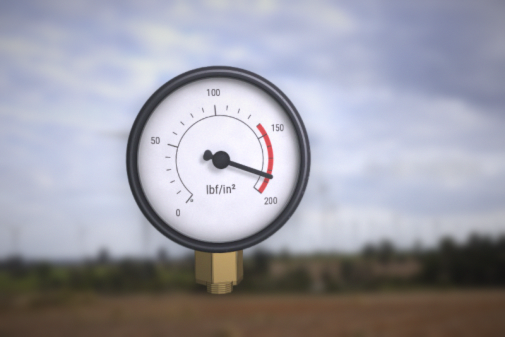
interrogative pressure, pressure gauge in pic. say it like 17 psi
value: 185 psi
